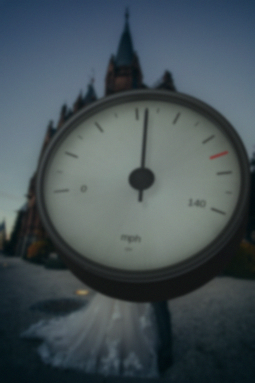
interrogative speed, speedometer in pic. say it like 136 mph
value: 65 mph
